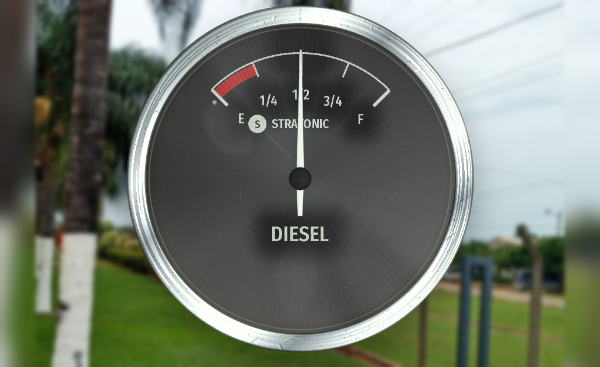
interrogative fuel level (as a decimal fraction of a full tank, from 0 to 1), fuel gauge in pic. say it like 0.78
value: 0.5
